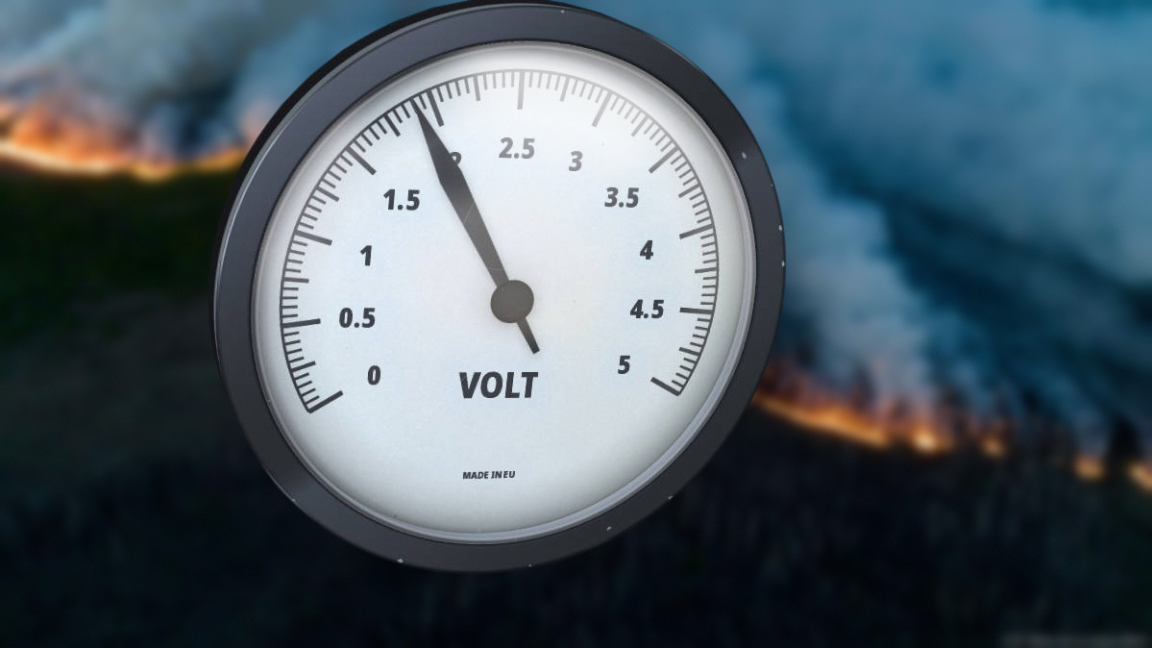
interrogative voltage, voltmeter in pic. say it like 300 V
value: 1.9 V
